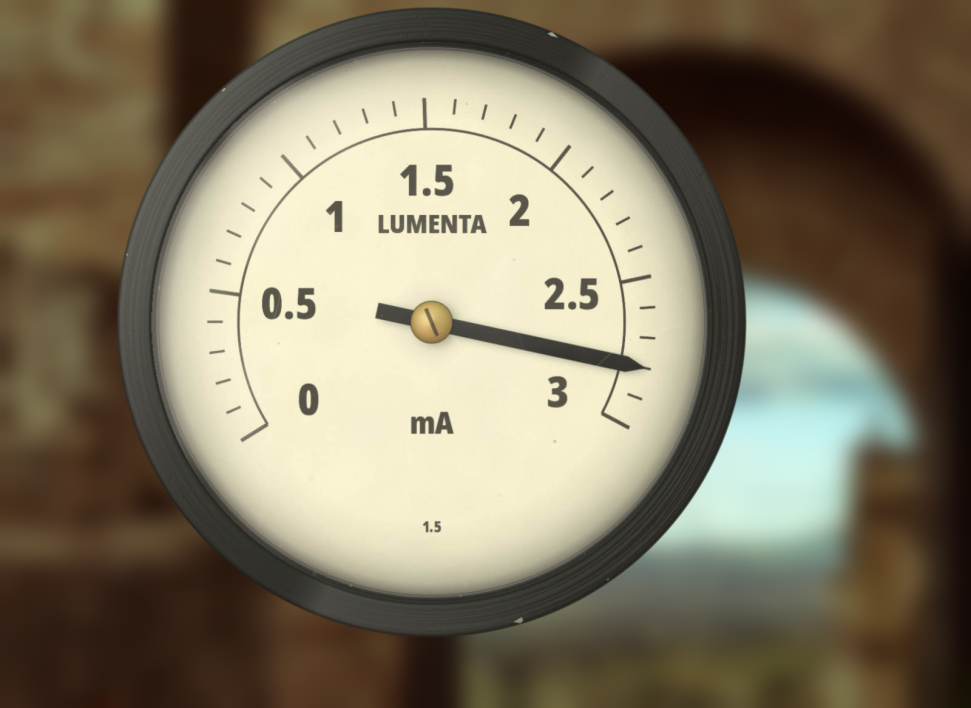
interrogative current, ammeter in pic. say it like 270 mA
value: 2.8 mA
